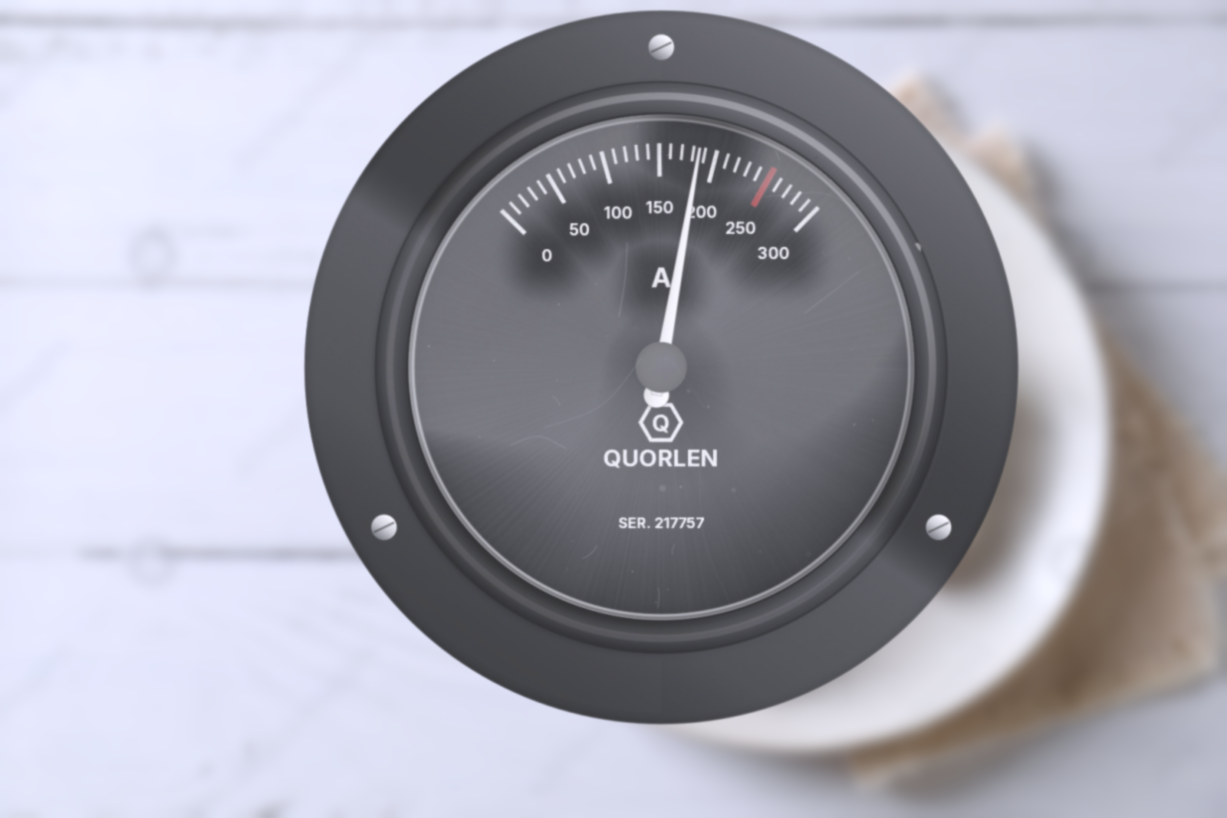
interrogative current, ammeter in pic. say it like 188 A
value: 185 A
